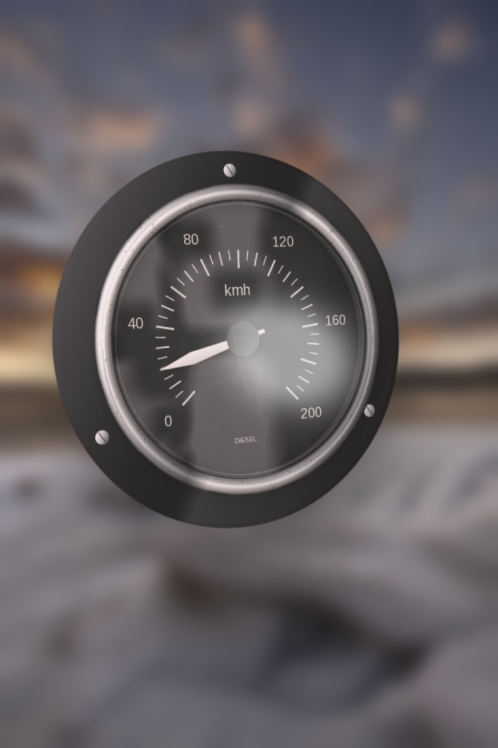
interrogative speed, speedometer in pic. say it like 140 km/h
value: 20 km/h
